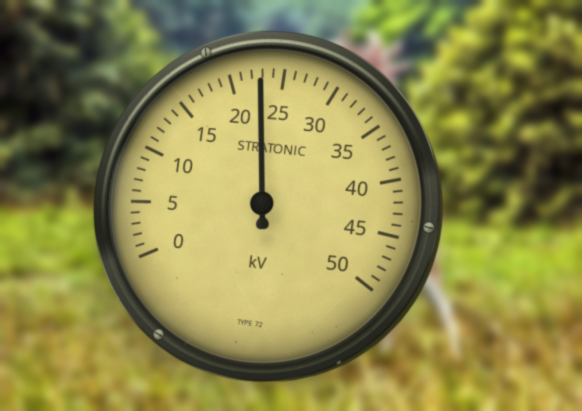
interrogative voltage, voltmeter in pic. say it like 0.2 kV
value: 23 kV
